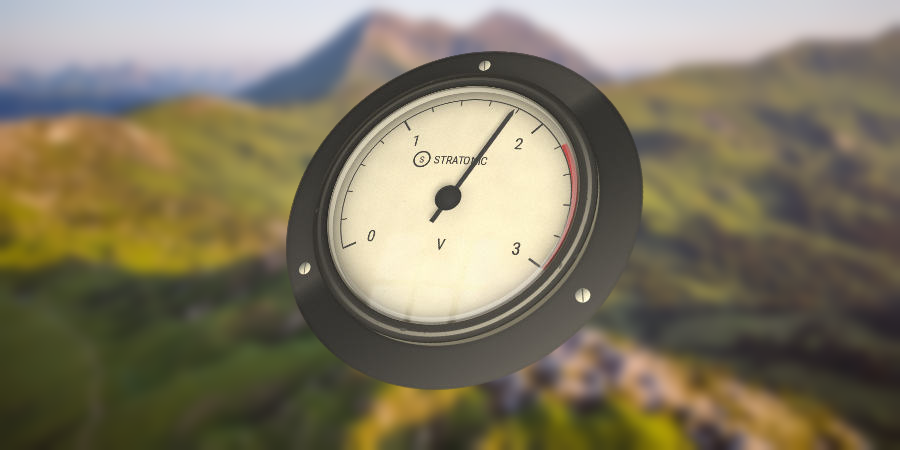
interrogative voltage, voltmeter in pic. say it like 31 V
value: 1.8 V
